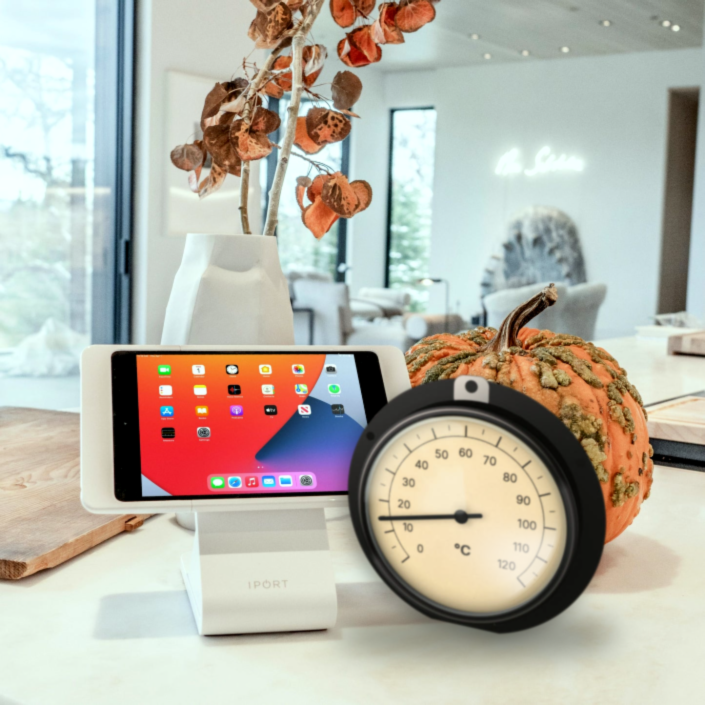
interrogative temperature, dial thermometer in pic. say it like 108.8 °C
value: 15 °C
